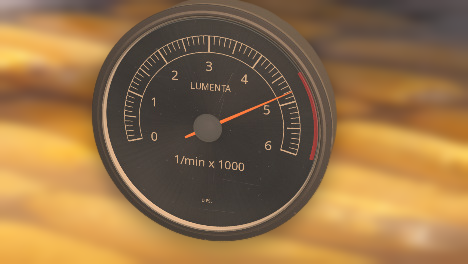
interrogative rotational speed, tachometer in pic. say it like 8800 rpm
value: 4800 rpm
